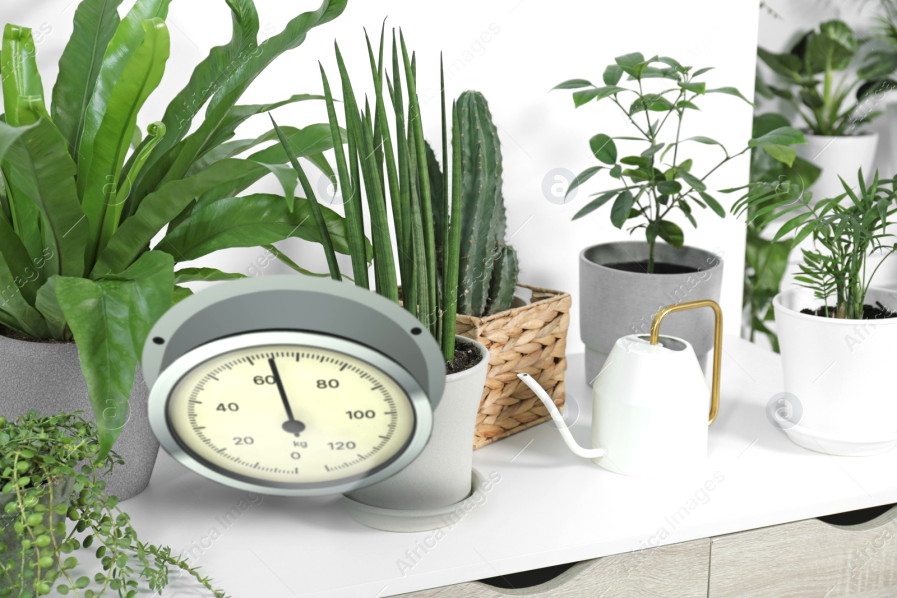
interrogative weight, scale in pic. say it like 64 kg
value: 65 kg
